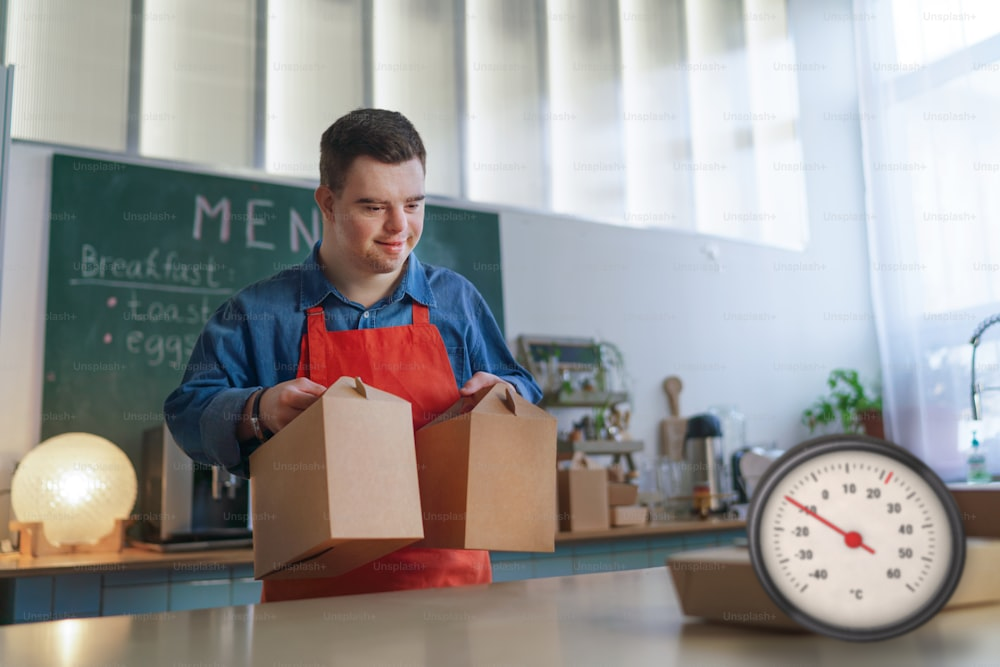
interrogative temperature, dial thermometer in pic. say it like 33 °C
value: -10 °C
